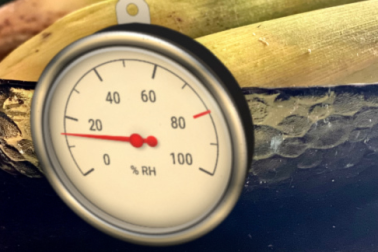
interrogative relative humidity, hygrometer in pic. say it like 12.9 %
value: 15 %
